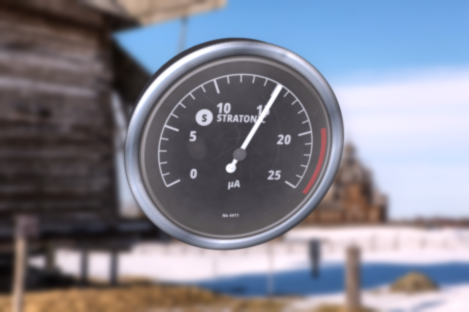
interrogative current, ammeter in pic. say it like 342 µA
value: 15 µA
